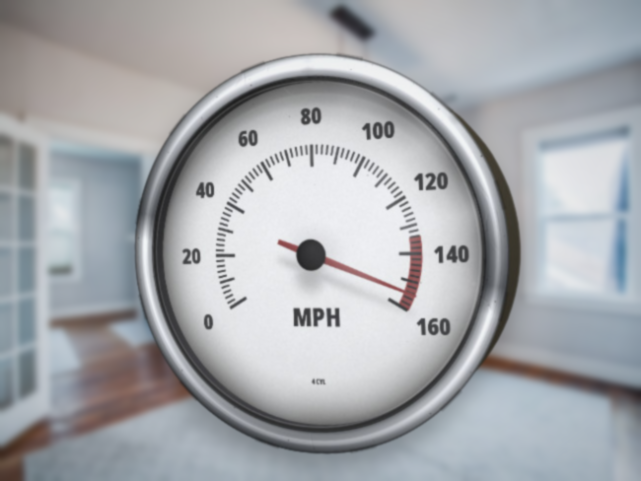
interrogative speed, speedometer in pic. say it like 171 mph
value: 154 mph
